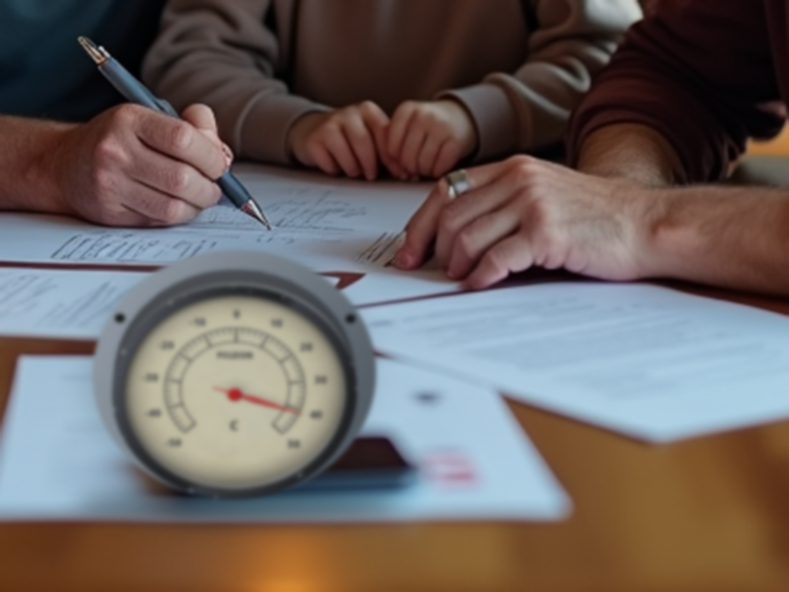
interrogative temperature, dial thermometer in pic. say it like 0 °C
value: 40 °C
